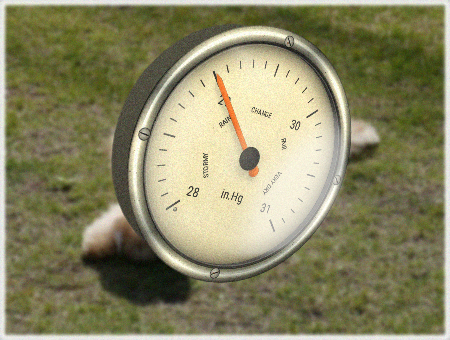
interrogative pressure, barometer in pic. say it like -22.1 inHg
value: 29 inHg
